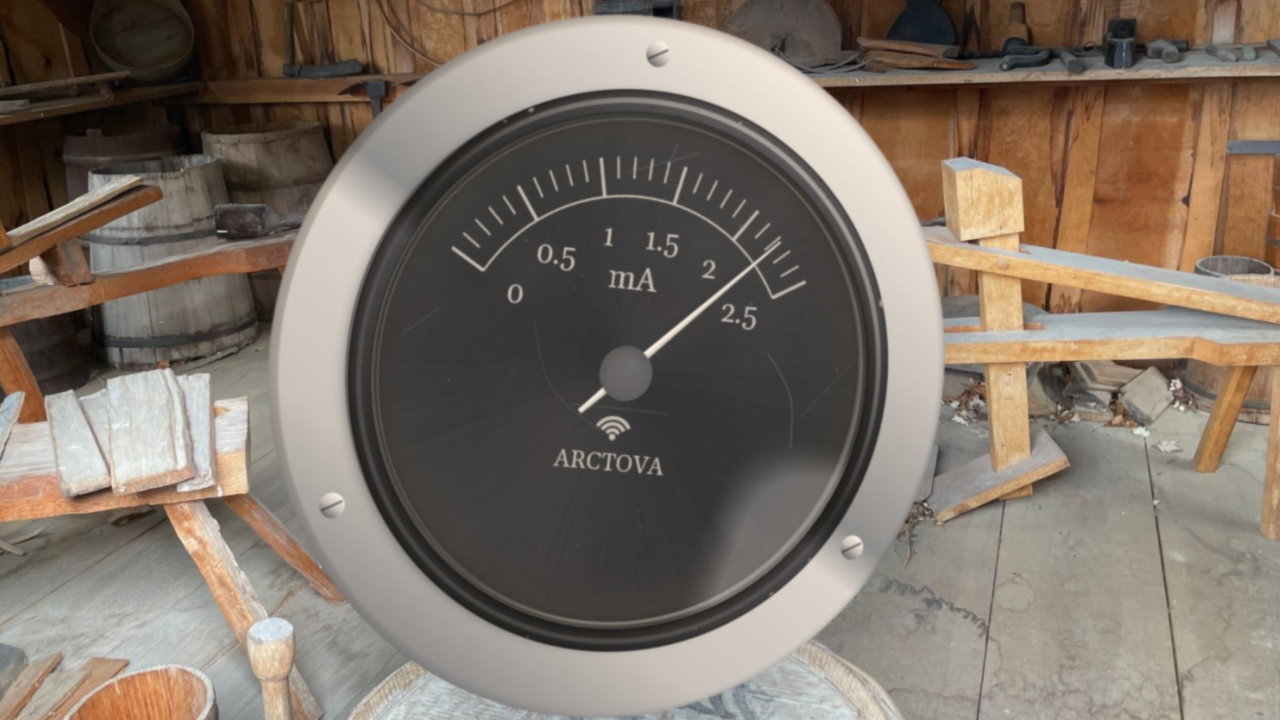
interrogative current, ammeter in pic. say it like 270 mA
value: 2.2 mA
